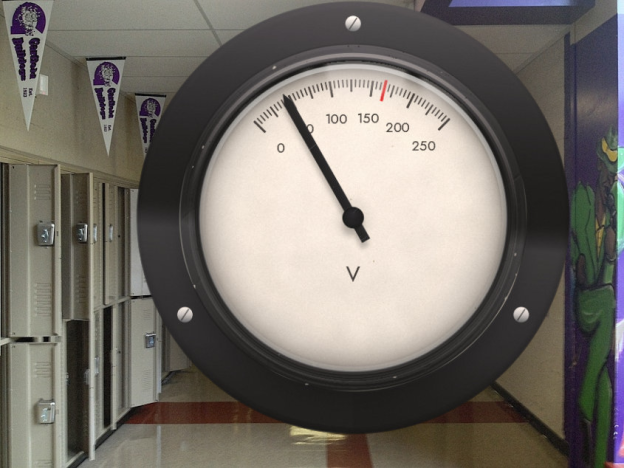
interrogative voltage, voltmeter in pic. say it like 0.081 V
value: 45 V
